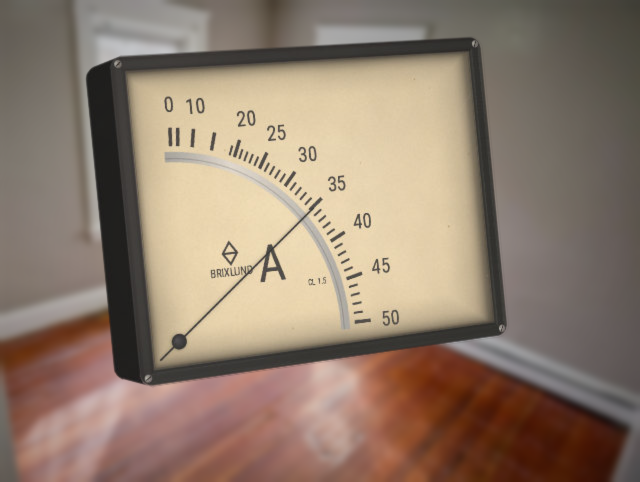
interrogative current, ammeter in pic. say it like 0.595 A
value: 35 A
